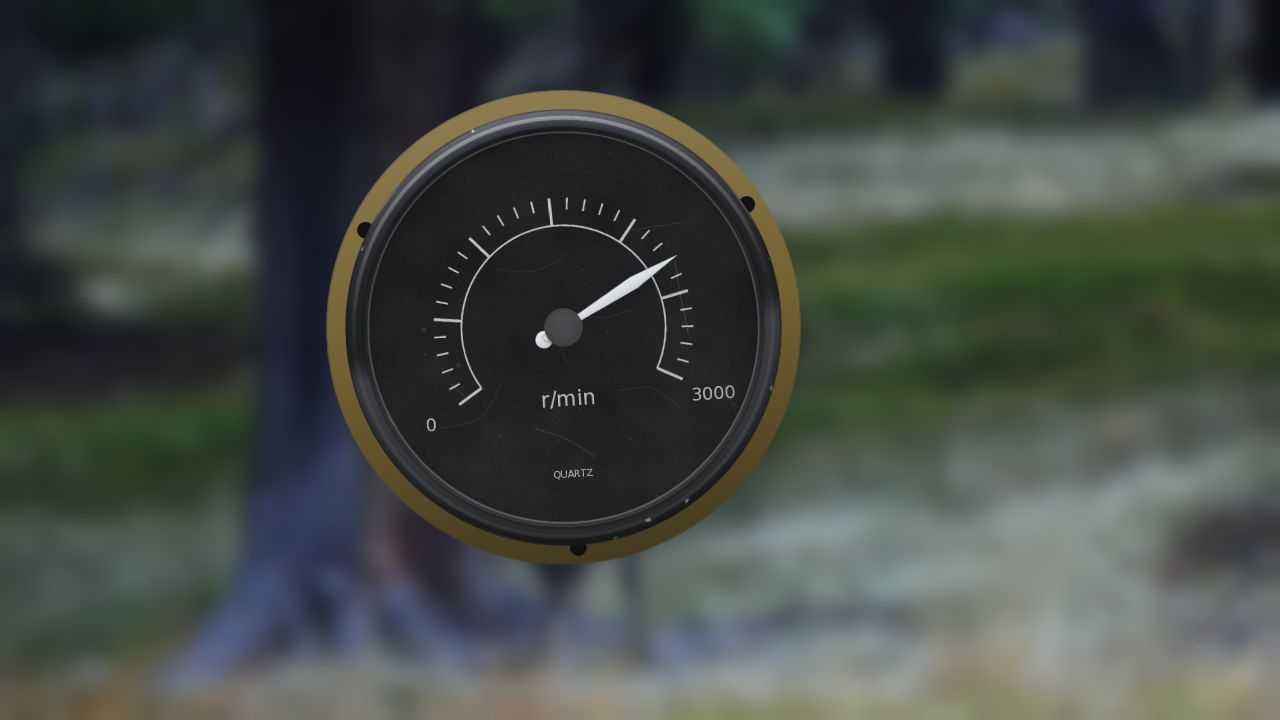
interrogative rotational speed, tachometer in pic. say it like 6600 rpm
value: 2300 rpm
